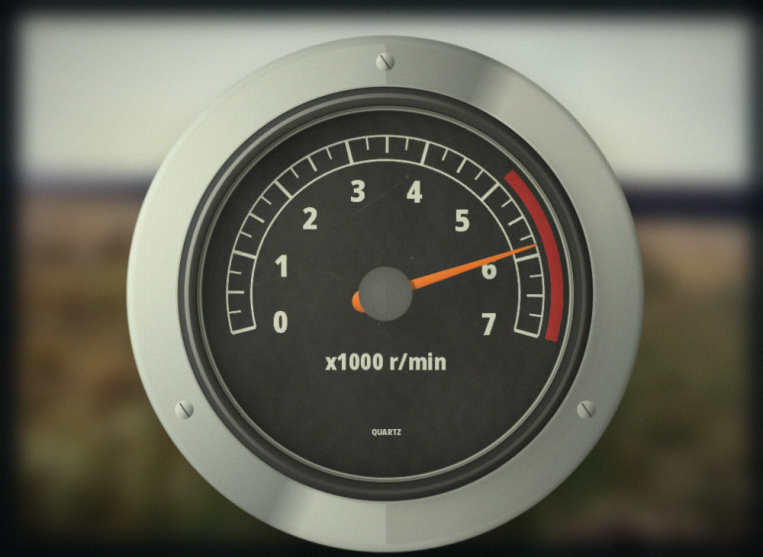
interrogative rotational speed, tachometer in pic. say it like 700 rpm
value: 5875 rpm
